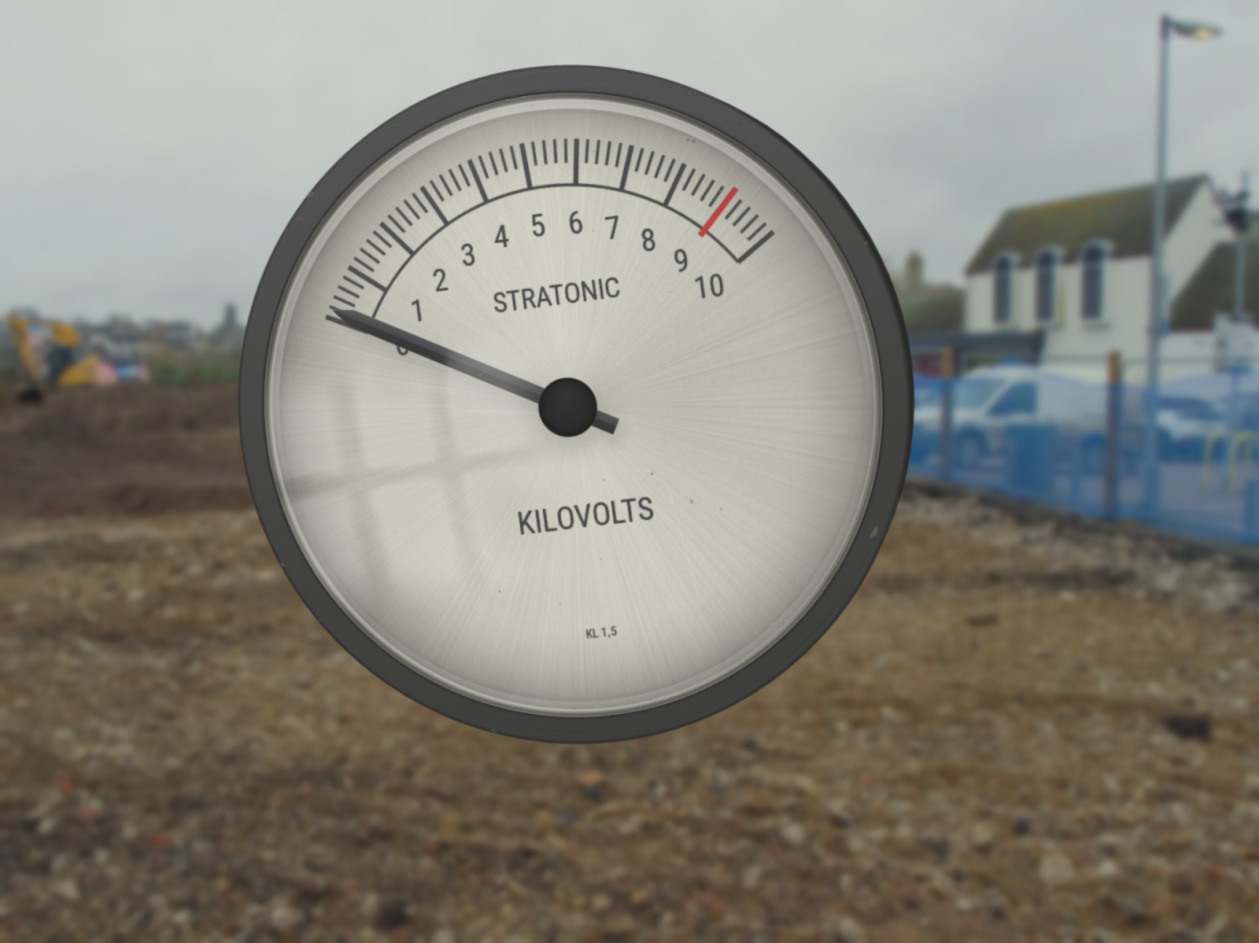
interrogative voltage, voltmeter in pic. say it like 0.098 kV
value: 0.2 kV
